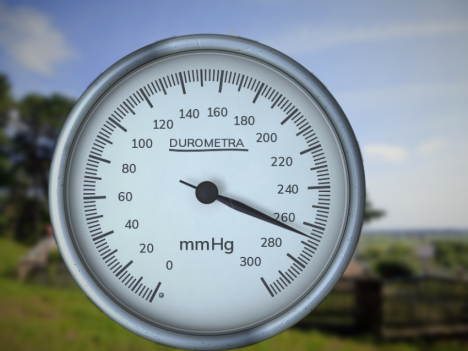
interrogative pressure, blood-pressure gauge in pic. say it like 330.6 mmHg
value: 266 mmHg
